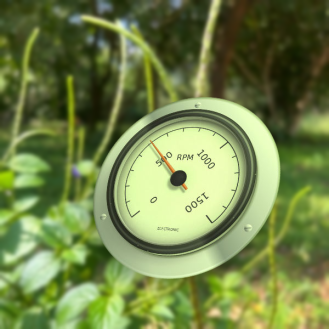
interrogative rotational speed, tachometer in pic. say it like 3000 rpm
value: 500 rpm
